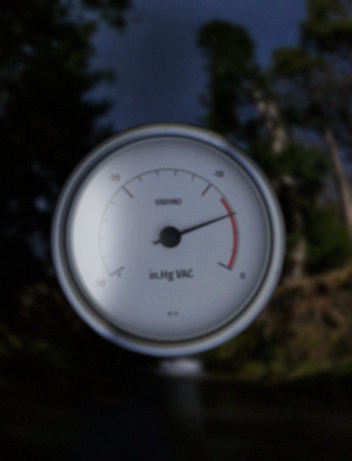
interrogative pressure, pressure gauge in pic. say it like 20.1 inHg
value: -6 inHg
